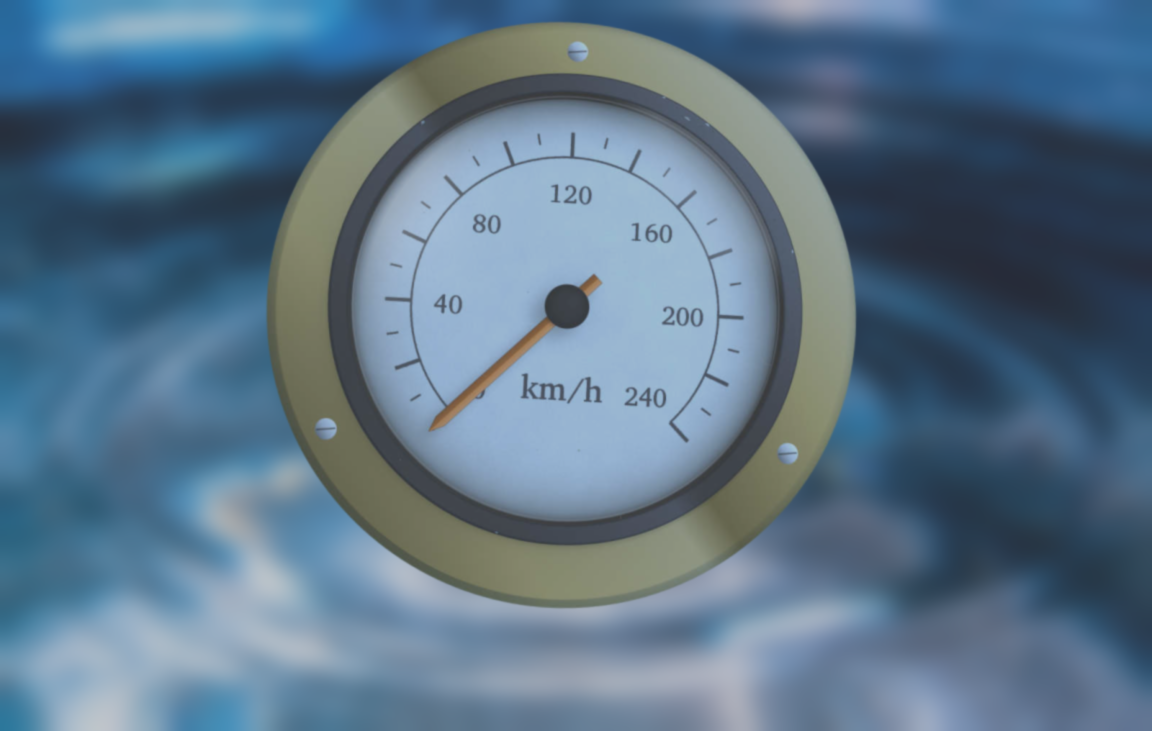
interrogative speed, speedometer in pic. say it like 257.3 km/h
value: 0 km/h
